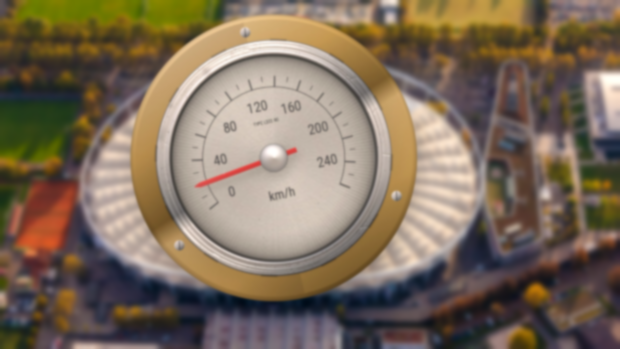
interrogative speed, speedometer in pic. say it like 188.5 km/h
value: 20 km/h
